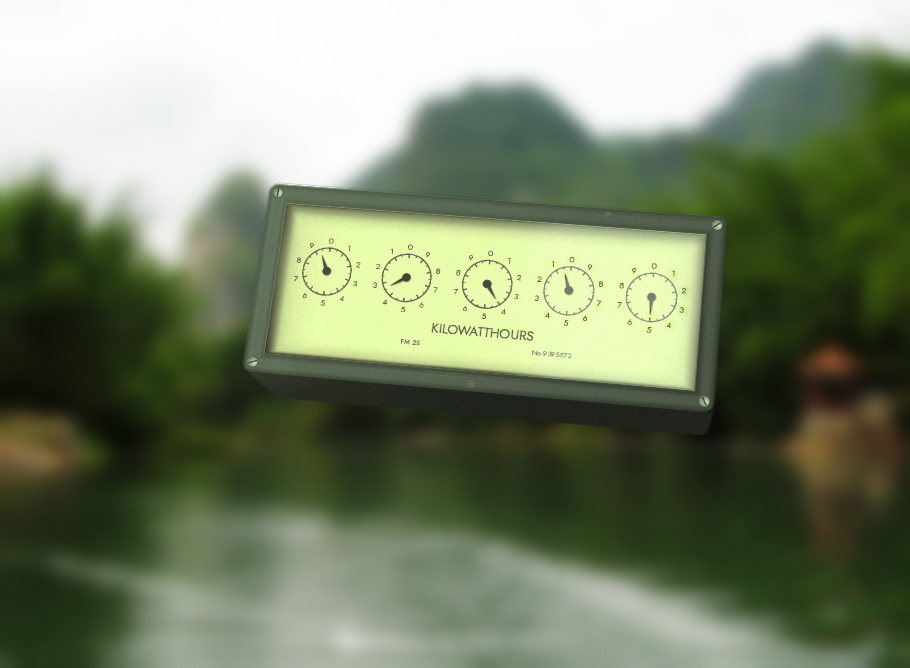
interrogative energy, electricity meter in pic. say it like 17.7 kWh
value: 93405 kWh
